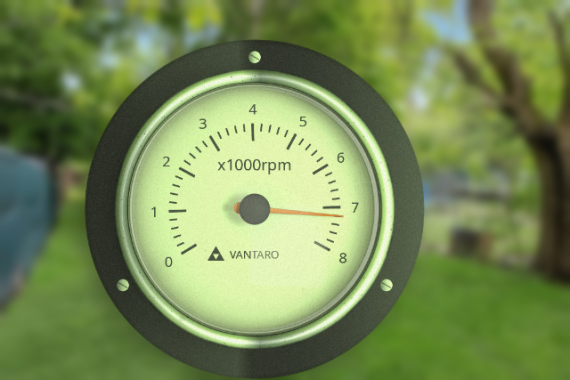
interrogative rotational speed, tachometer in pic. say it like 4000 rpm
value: 7200 rpm
